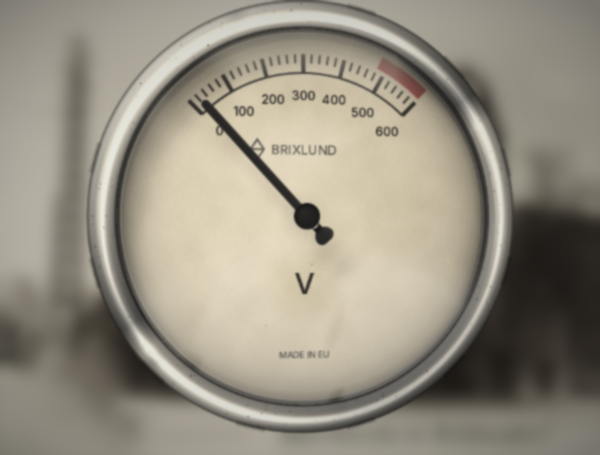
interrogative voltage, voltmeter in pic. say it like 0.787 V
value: 20 V
